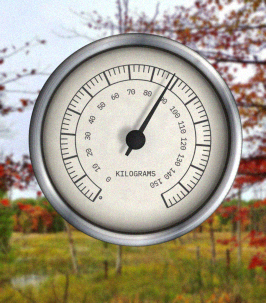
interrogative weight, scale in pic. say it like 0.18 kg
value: 88 kg
